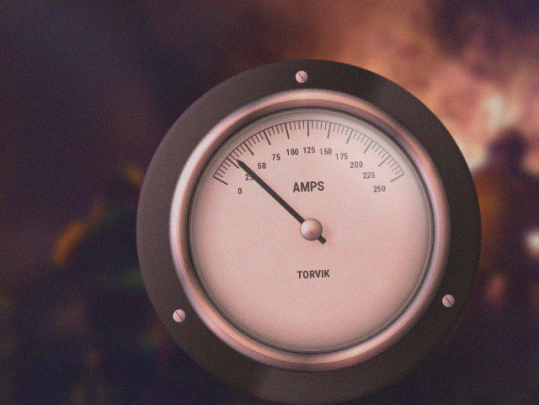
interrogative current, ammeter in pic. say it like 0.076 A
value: 30 A
